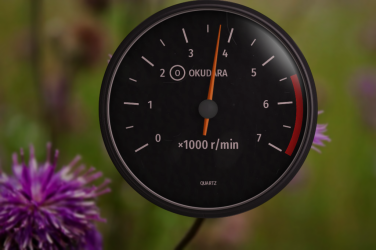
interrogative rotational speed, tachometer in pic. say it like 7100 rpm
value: 3750 rpm
